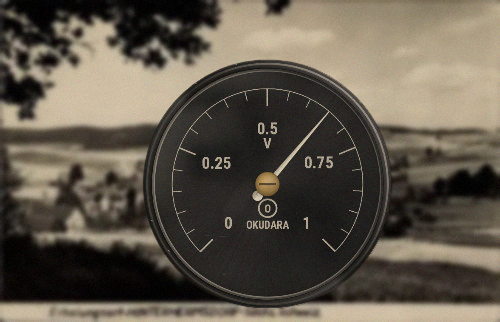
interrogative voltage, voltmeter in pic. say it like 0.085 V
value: 0.65 V
